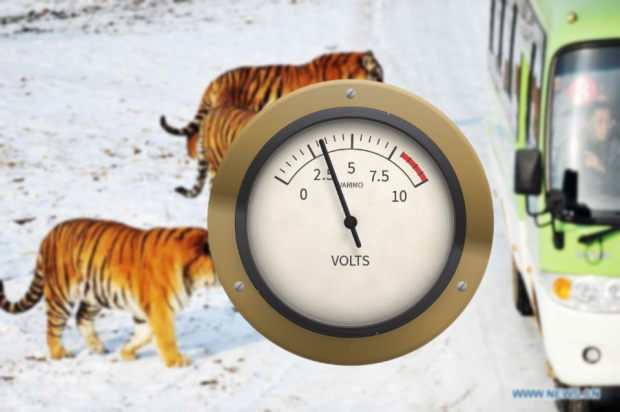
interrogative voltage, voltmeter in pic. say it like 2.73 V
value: 3.25 V
